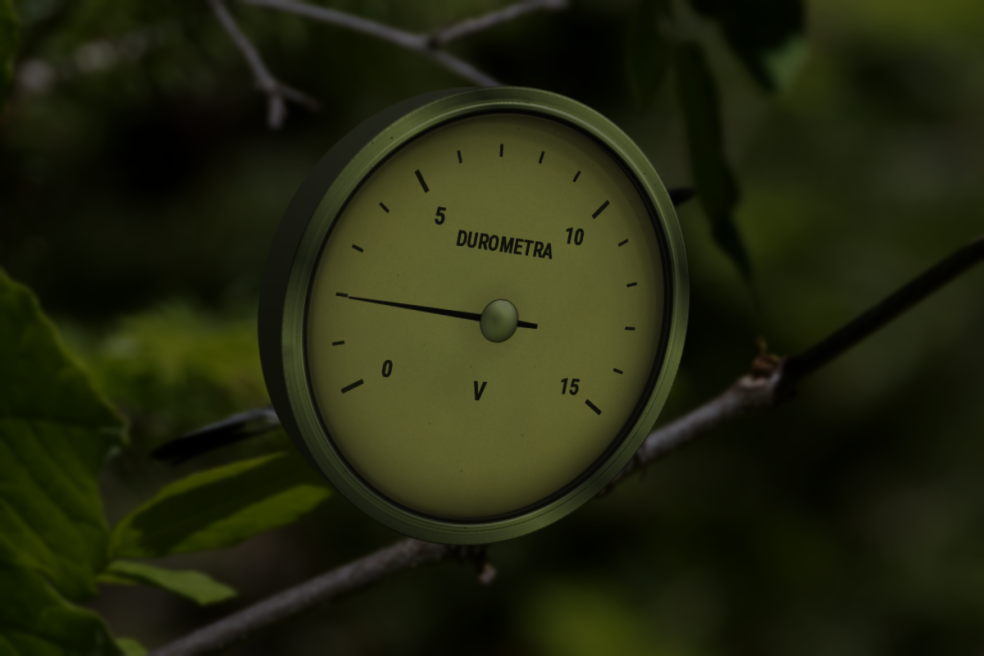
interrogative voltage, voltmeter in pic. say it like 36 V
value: 2 V
